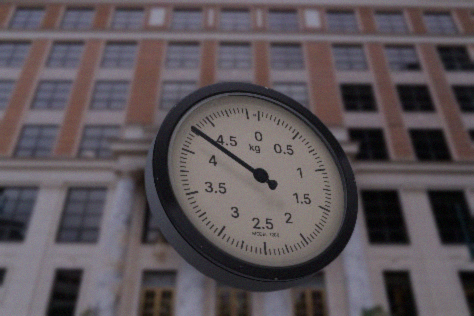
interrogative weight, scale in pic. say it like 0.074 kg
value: 4.25 kg
